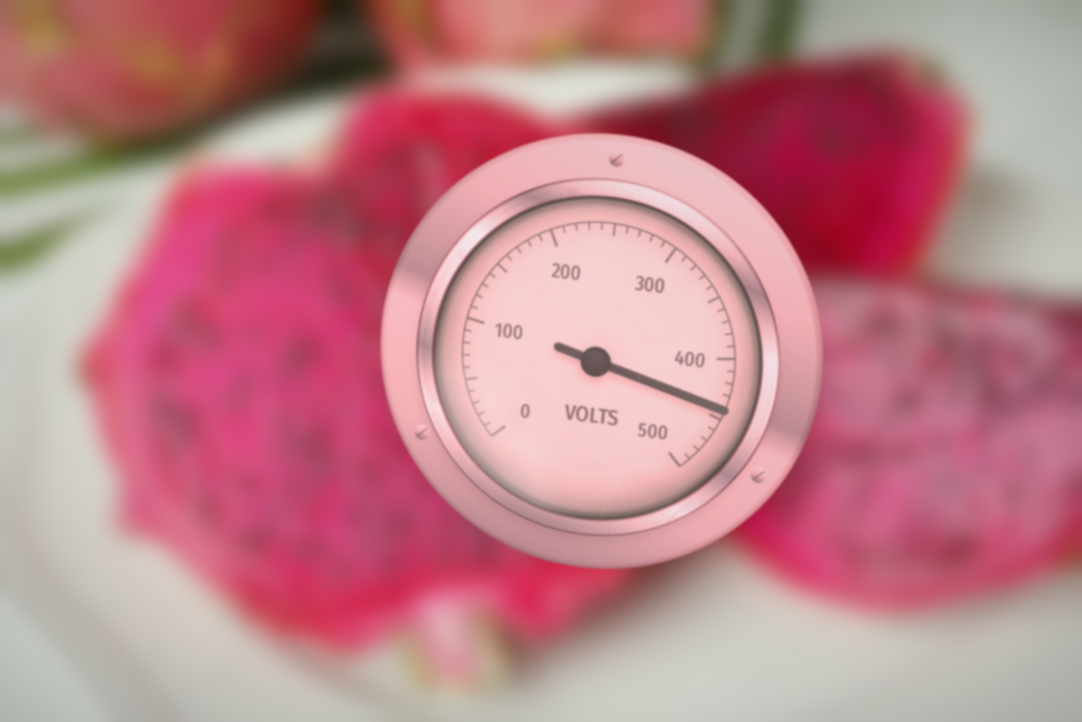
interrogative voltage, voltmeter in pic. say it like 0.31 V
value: 440 V
